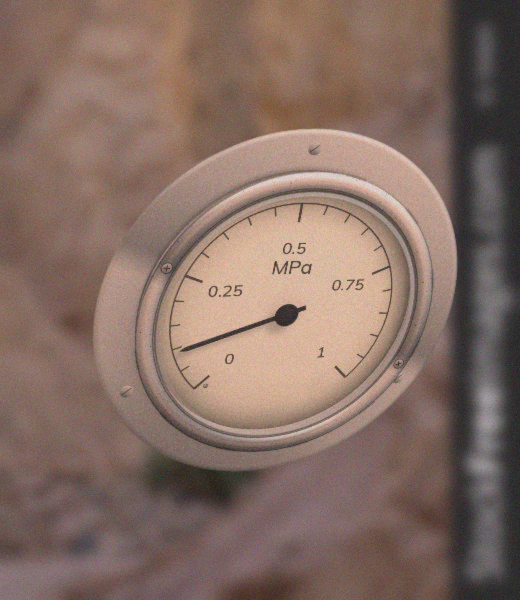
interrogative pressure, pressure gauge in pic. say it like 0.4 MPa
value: 0.1 MPa
